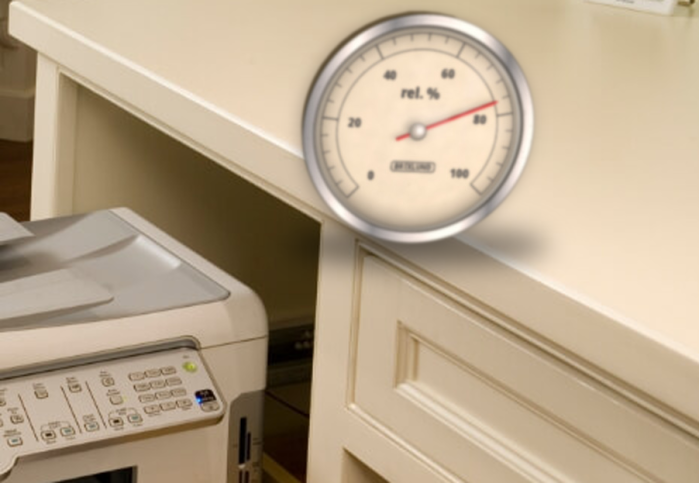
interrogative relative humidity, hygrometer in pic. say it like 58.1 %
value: 76 %
